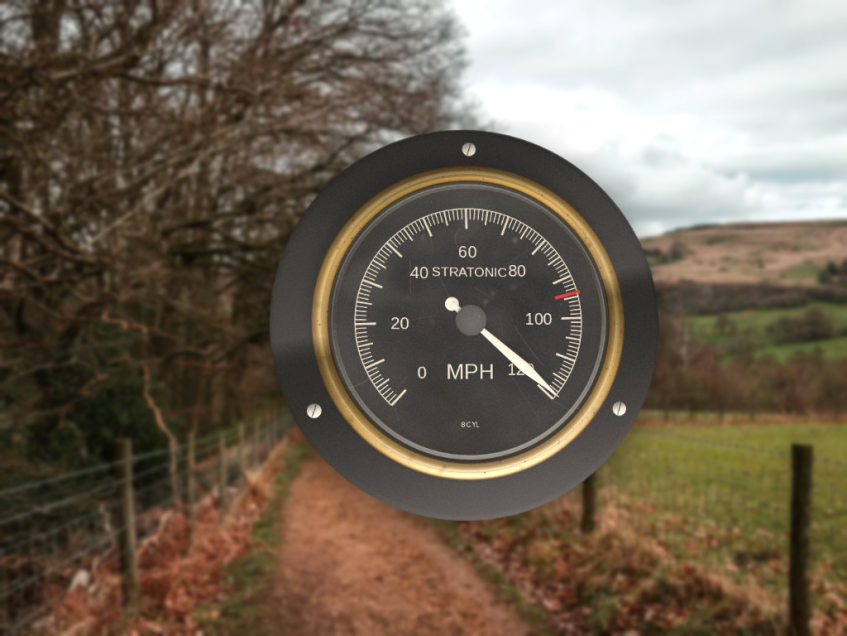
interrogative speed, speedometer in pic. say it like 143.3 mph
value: 119 mph
